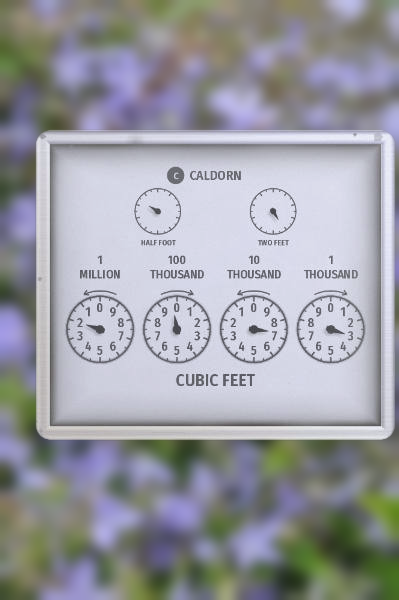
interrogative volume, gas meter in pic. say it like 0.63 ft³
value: 197300 ft³
